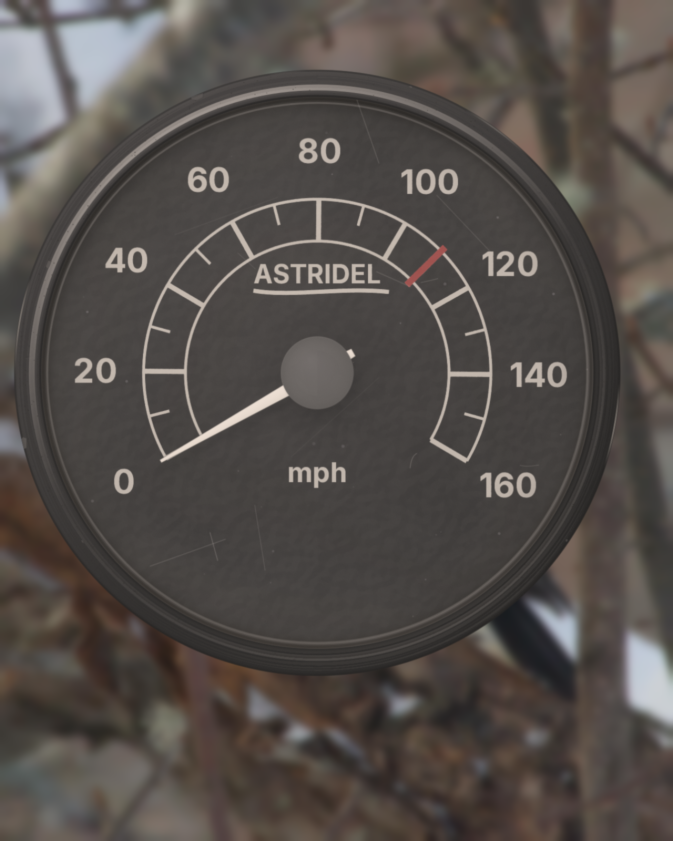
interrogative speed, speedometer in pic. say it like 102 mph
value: 0 mph
